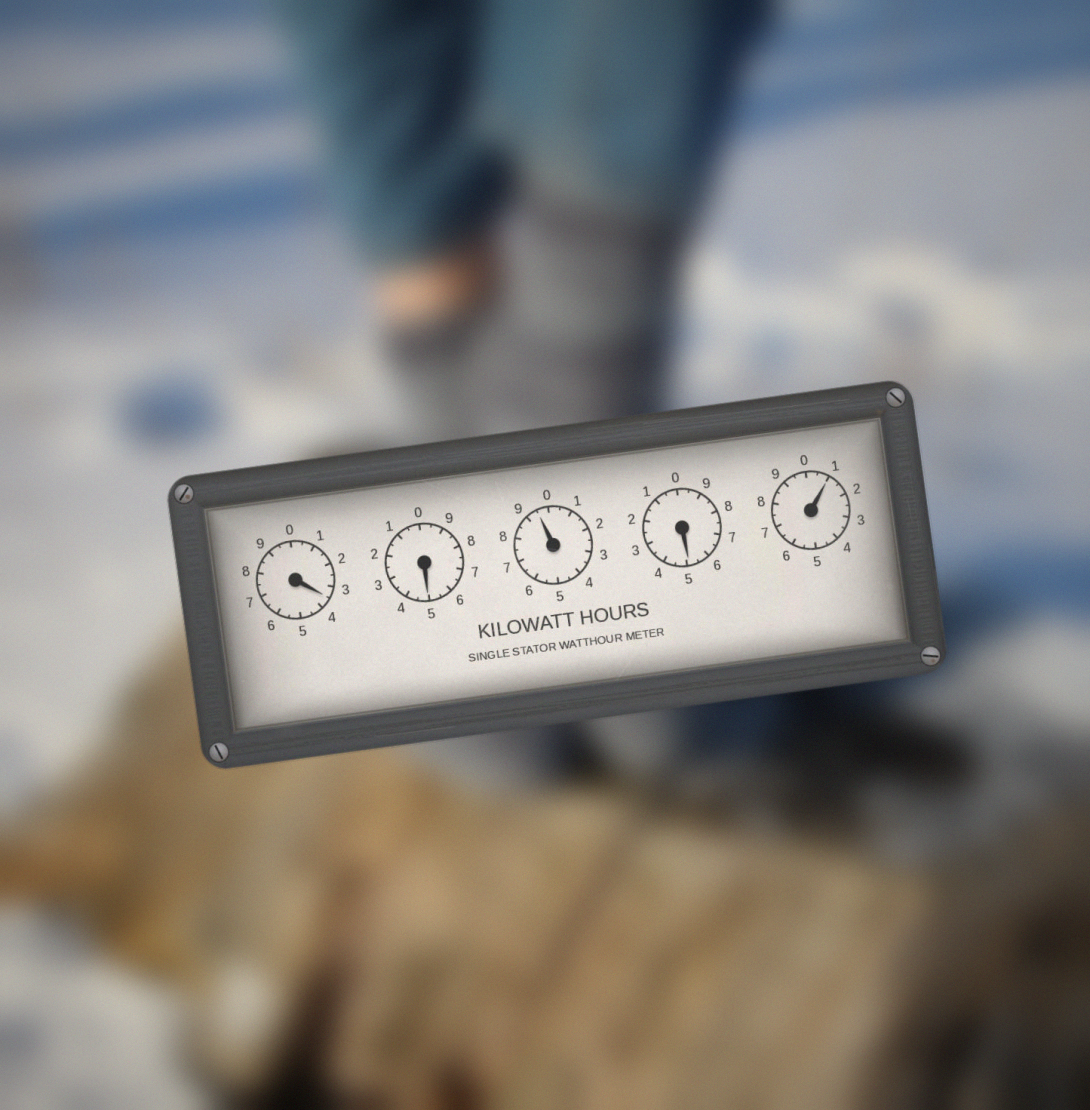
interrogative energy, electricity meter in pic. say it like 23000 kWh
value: 34951 kWh
